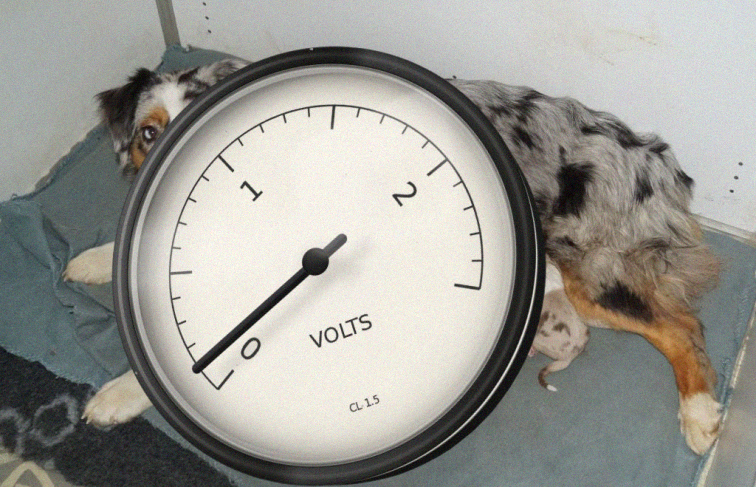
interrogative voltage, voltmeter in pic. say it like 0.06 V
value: 0.1 V
